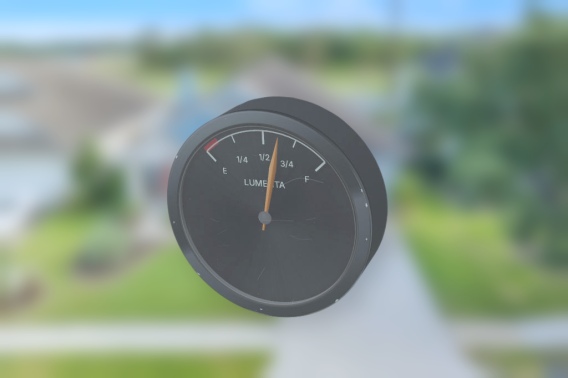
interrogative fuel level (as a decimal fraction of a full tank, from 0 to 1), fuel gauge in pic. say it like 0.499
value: 0.625
